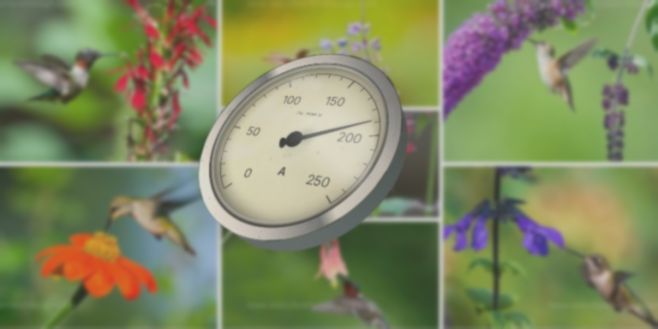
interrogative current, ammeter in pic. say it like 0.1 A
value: 190 A
